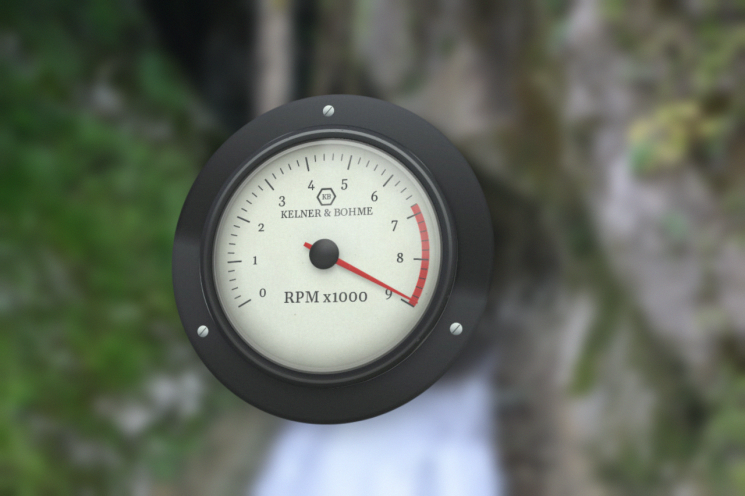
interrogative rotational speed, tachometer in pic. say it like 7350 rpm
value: 8900 rpm
